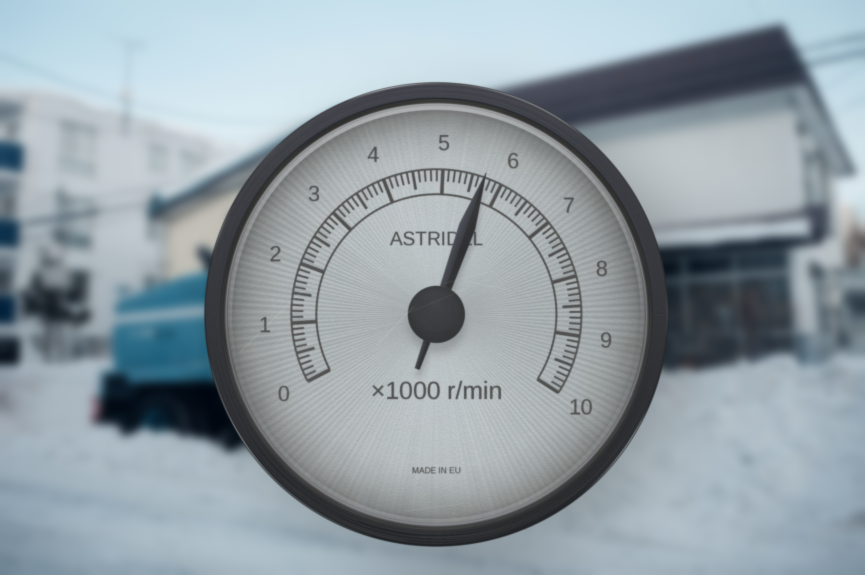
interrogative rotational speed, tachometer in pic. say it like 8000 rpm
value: 5700 rpm
